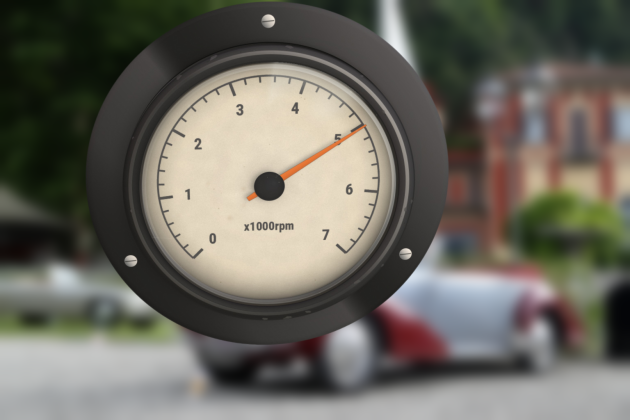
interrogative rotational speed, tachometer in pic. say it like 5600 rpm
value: 5000 rpm
